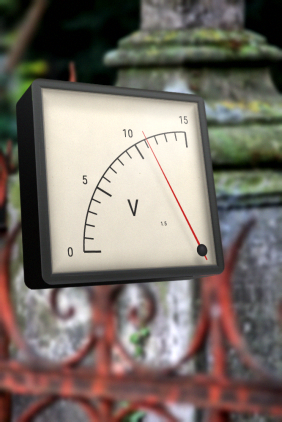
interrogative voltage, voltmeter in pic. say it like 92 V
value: 11 V
